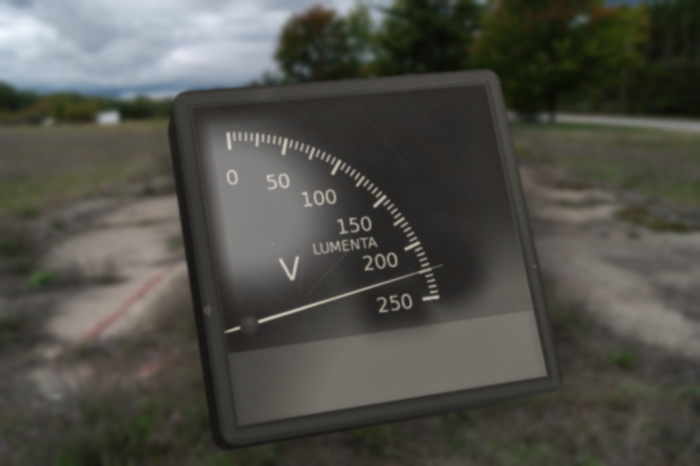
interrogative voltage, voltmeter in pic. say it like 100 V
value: 225 V
